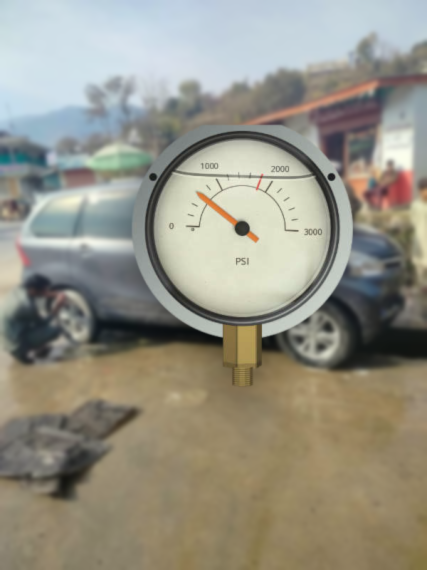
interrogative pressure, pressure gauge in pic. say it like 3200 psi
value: 600 psi
